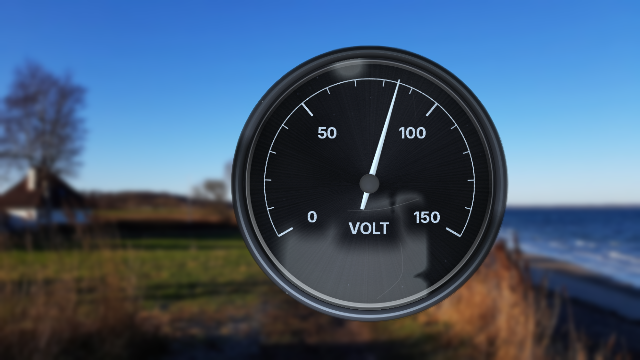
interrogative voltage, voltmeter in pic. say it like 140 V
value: 85 V
